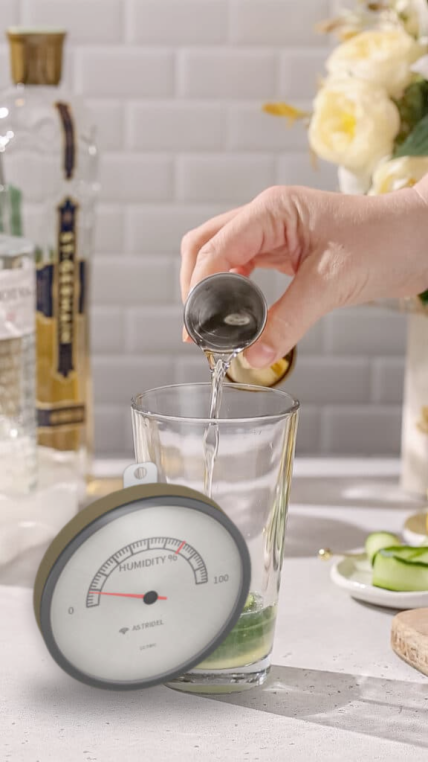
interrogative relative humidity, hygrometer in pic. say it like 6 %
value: 10 %
